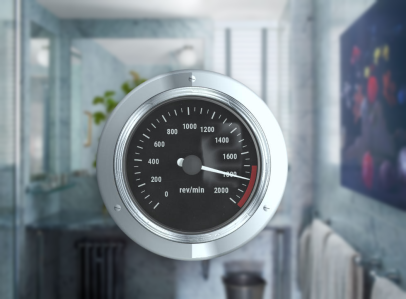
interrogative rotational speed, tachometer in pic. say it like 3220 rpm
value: 1800 rpm
